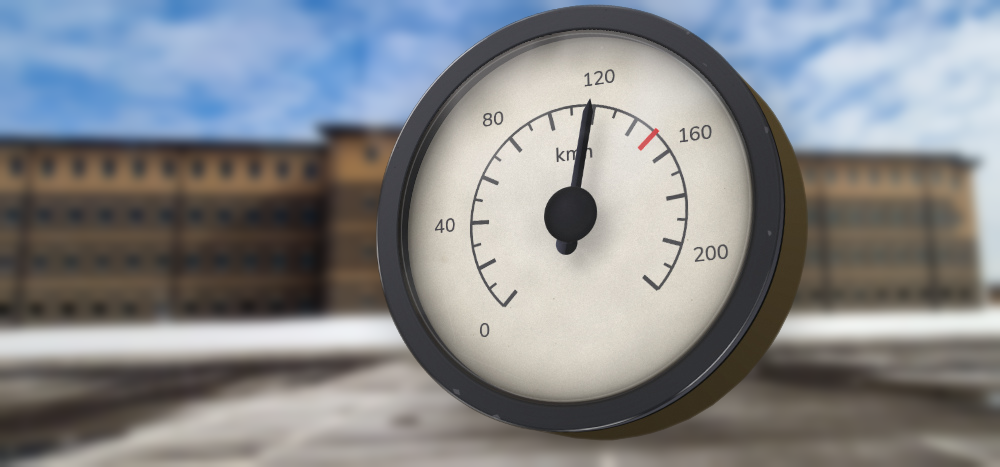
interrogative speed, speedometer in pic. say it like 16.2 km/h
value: 120 km/h
